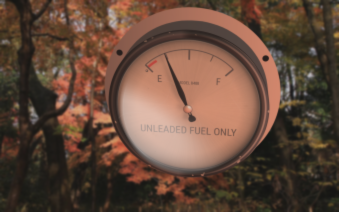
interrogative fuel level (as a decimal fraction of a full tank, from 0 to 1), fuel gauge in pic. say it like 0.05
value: 0.25
